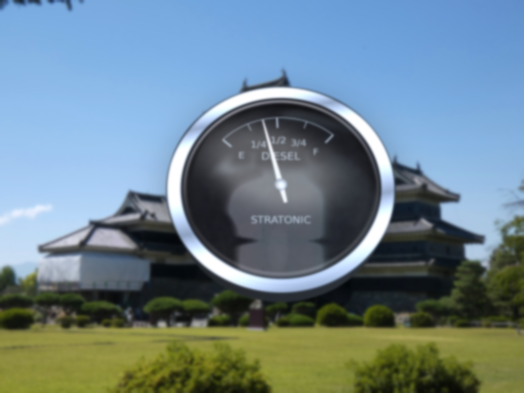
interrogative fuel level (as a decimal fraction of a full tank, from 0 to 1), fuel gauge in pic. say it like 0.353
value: 0.375
